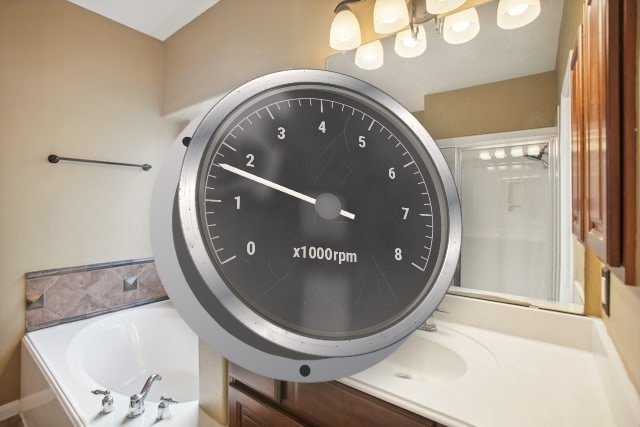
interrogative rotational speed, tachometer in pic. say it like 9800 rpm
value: 1600 rpm
